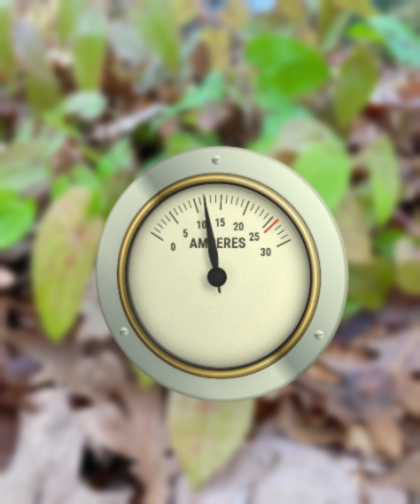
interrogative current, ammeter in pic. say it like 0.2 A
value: 12 A
